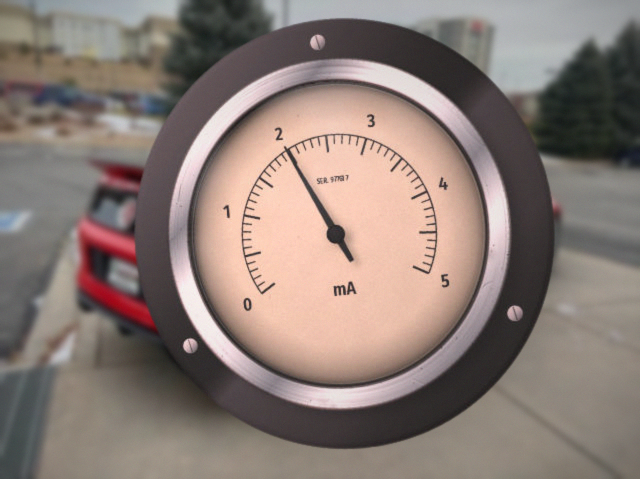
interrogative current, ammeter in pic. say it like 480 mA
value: 2 mA
